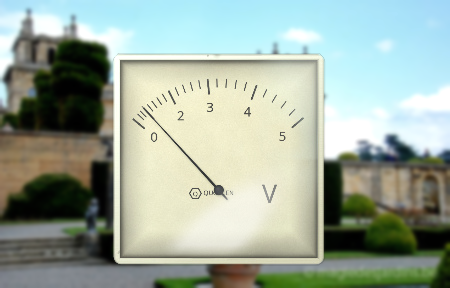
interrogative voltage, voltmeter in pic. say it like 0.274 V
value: 1 V
